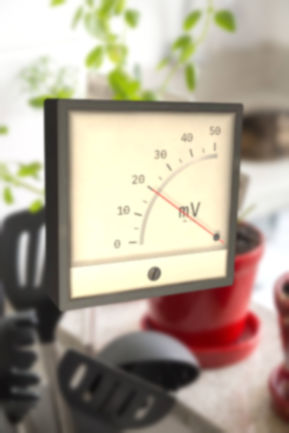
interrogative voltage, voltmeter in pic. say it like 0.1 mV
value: 20 mV
